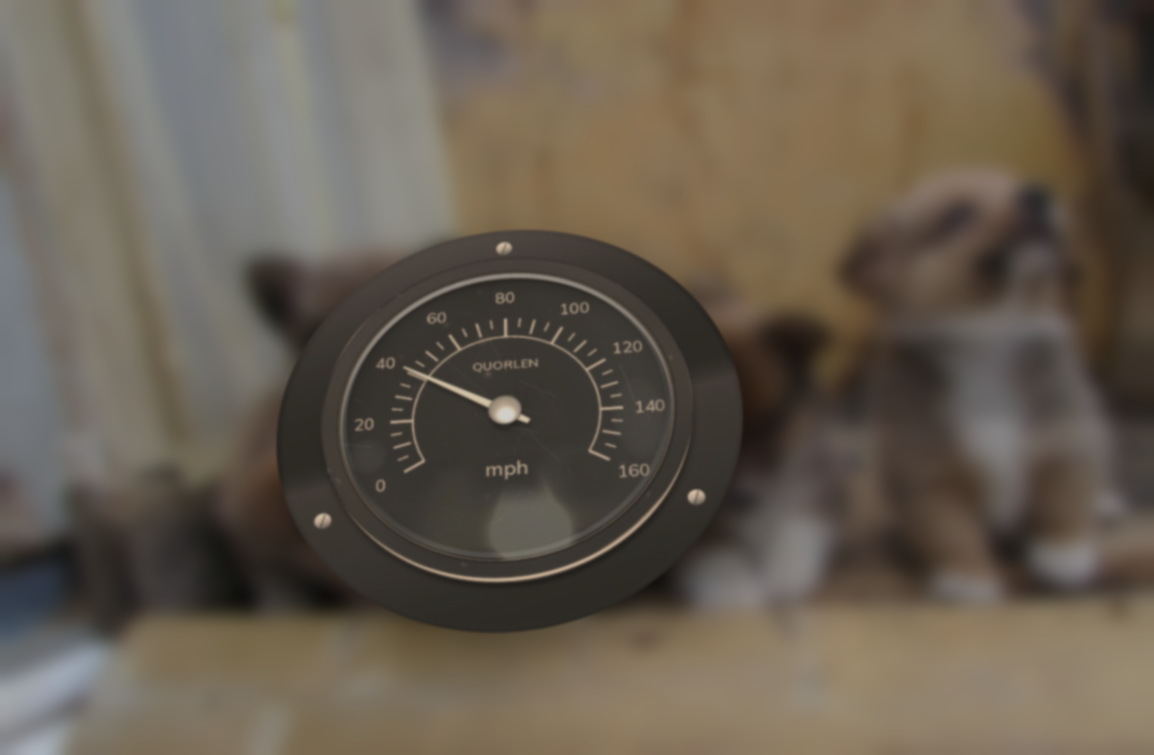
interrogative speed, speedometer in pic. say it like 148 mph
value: 40 mph
